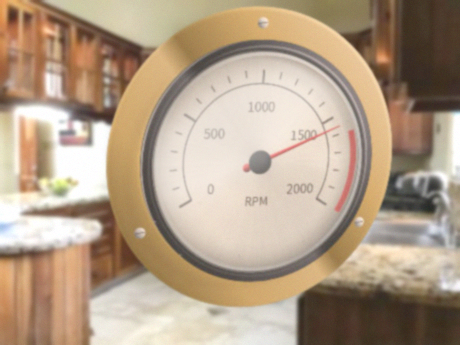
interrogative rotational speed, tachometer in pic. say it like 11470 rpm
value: 1550 rpm
